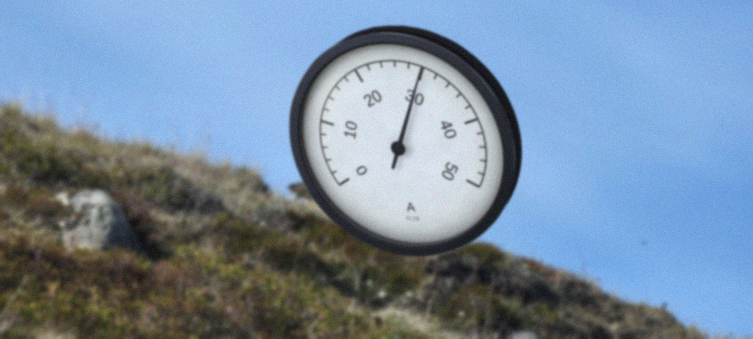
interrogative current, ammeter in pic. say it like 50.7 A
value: 30 A
